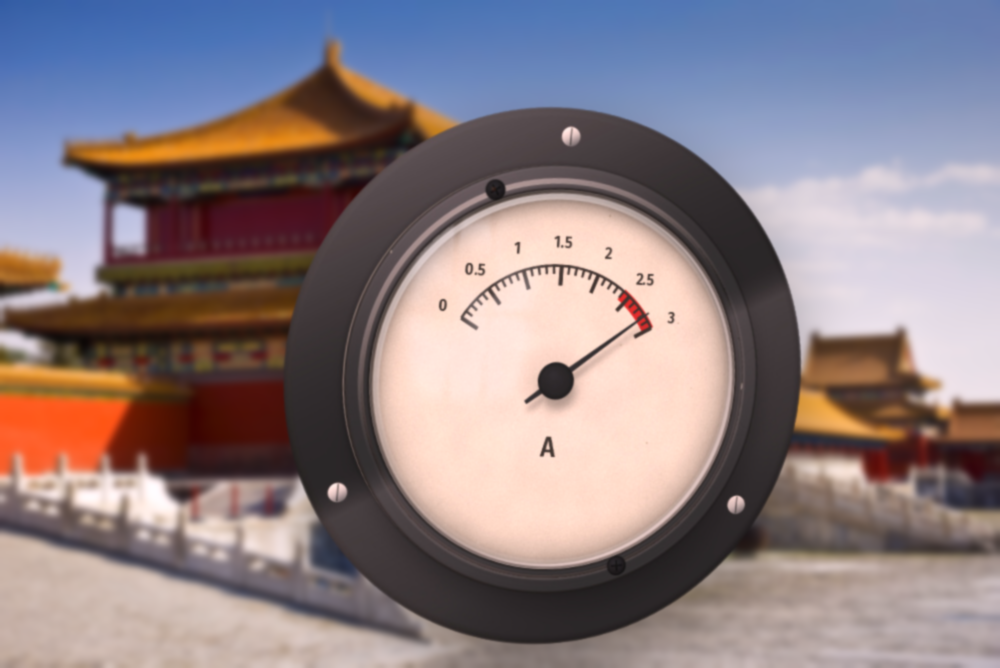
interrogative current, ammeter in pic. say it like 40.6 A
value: 2.8 A
